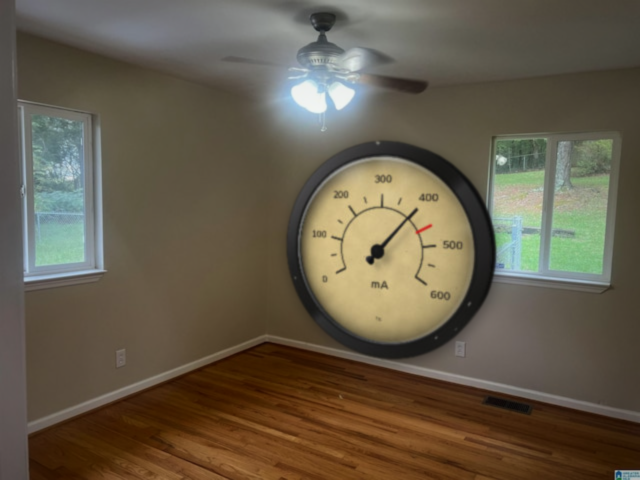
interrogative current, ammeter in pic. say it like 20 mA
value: 400 mA
